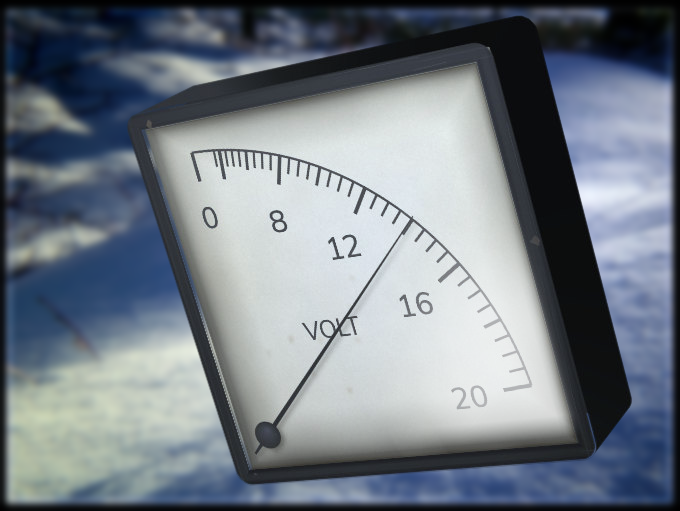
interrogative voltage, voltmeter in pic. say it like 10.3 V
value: 14 V
